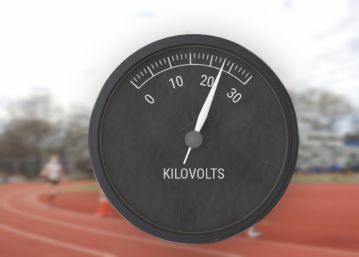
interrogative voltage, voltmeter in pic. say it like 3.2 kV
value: 23 kV
